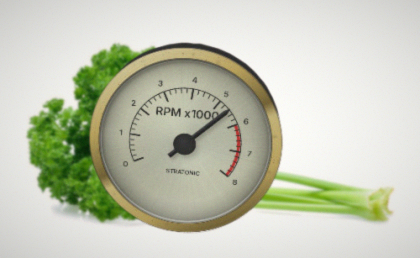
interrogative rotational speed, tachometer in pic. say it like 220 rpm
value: 5400 rpm
